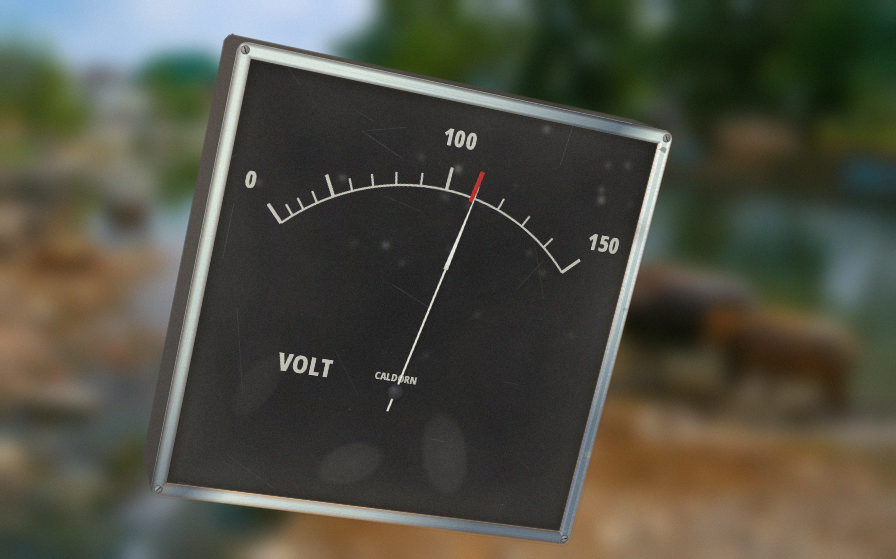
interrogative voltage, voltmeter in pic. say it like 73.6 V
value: 110 V
